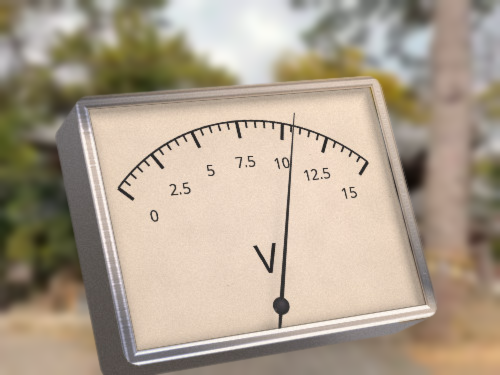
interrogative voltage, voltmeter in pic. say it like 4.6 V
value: 10.5 V
